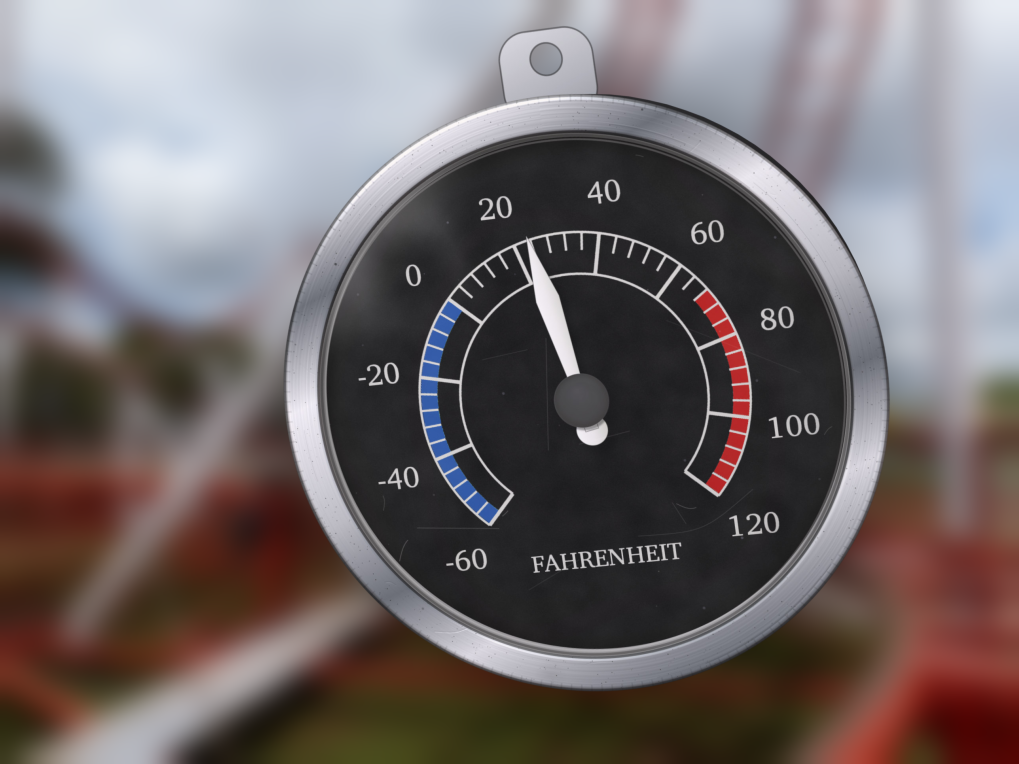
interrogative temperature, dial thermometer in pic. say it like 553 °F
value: 24 °F
